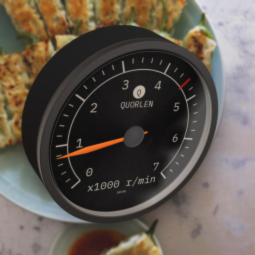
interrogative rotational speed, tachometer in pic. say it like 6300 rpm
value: 800 rpm
